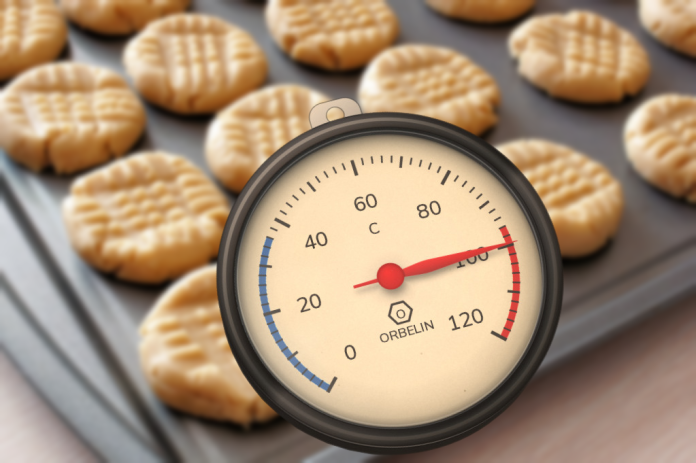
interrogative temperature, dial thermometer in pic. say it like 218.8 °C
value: 100 °C
